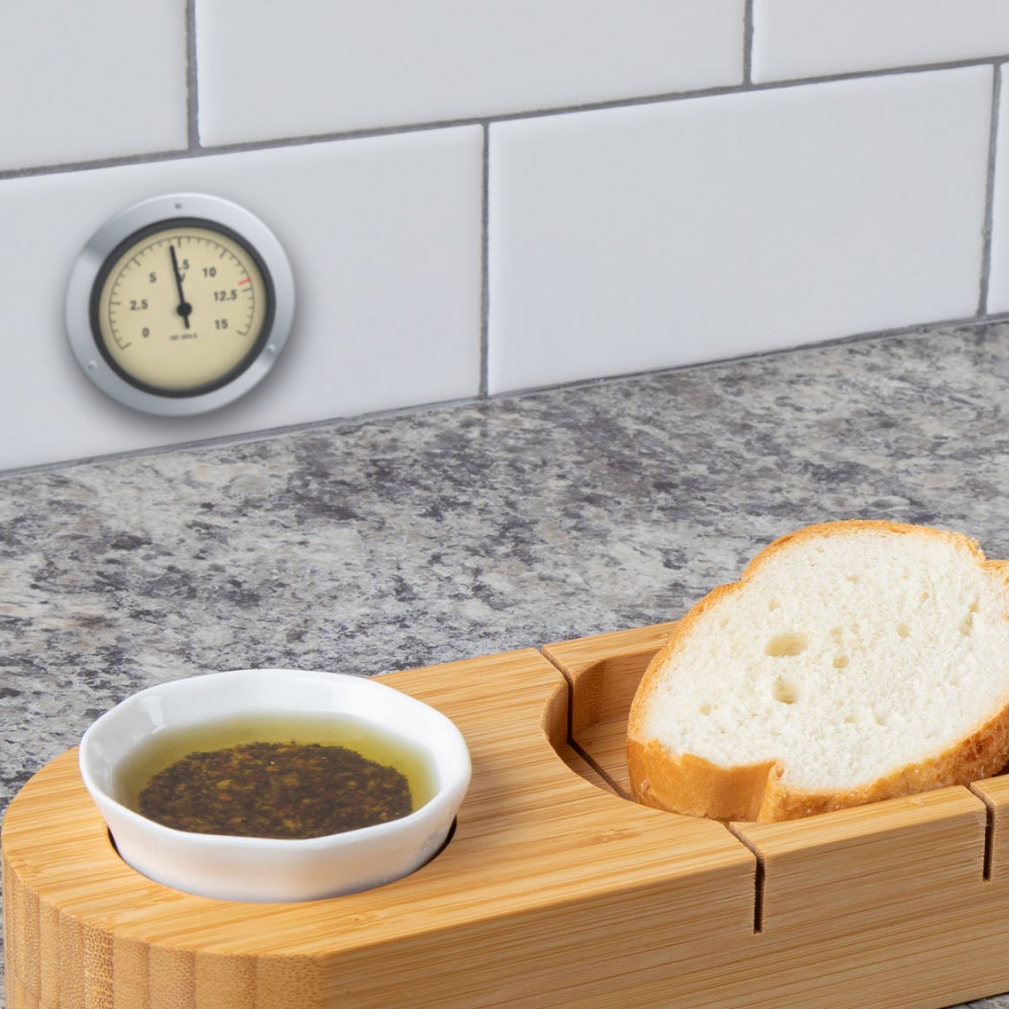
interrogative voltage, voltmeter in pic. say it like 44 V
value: 7 V
